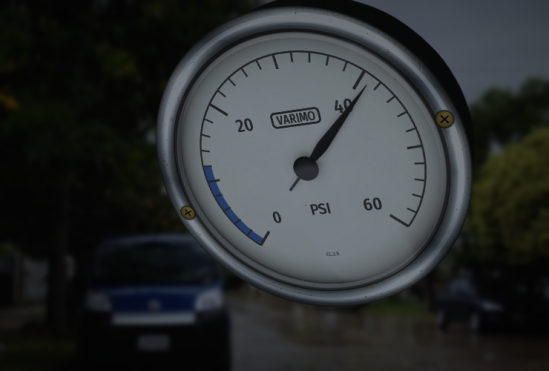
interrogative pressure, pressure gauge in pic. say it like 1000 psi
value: 41 psi
